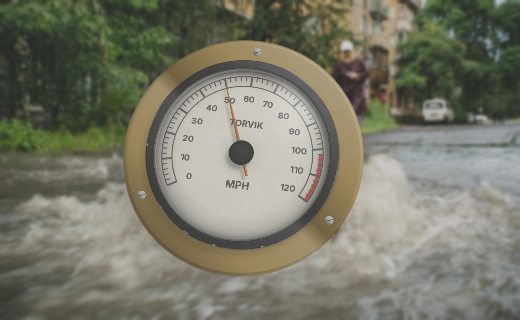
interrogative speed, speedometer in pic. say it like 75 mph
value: 50 mph
